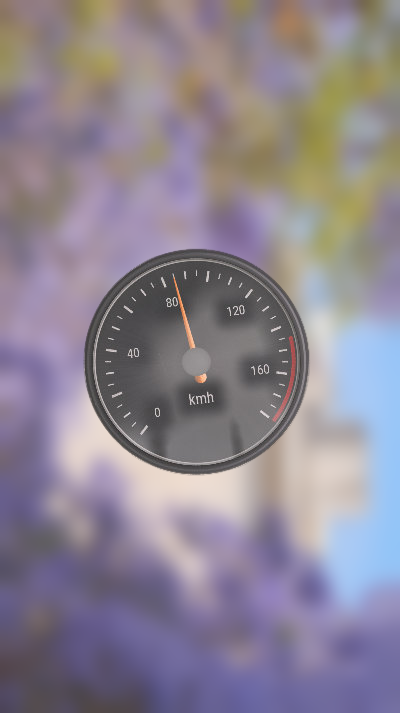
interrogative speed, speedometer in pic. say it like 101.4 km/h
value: 85 km/h
